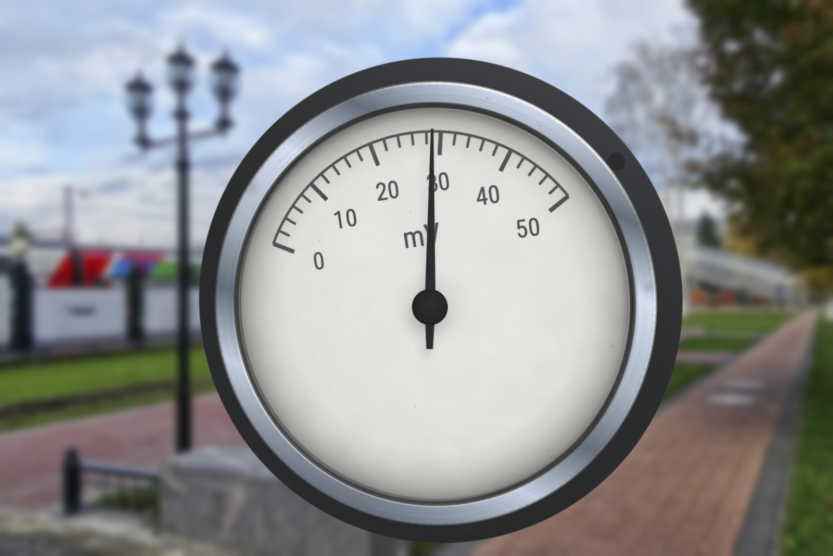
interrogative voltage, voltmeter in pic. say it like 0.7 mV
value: 29 mV
